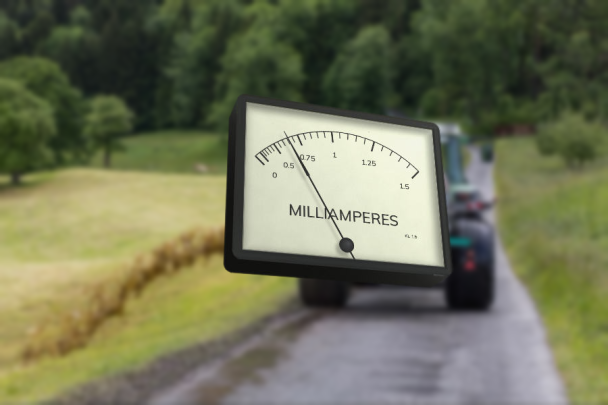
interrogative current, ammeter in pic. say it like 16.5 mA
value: 0.65 mA
